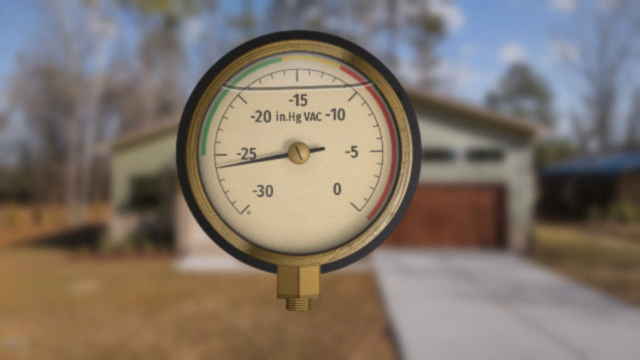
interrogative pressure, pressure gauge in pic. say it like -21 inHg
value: -26 inHg
